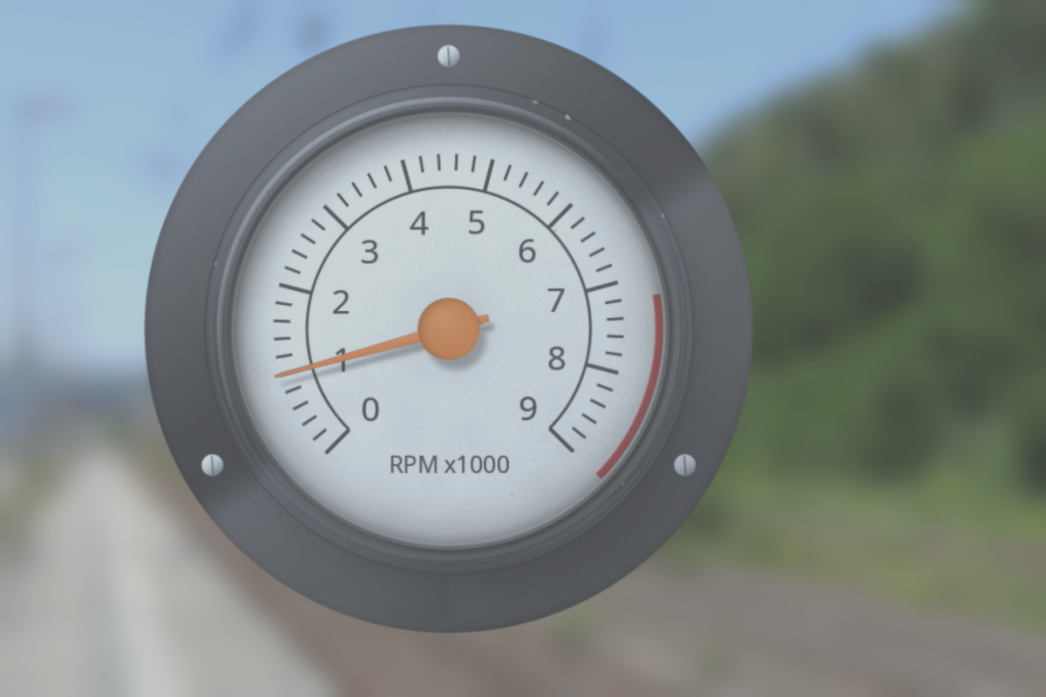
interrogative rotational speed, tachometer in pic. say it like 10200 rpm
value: 1000 rpm
